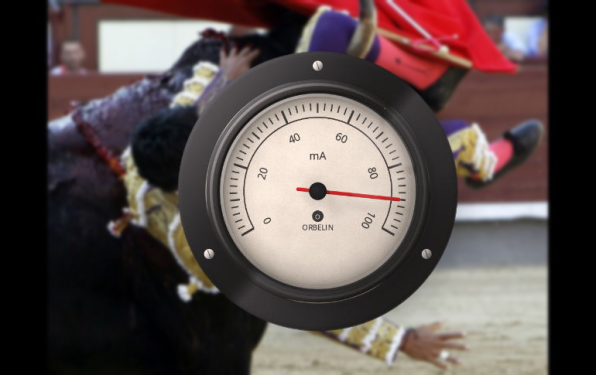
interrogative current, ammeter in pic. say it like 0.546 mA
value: 90 mA
